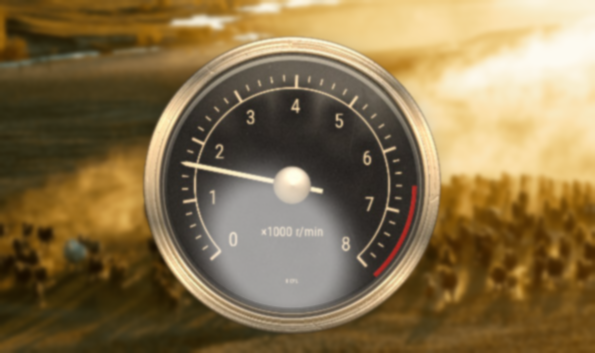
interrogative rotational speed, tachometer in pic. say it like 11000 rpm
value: 1600 rpm
